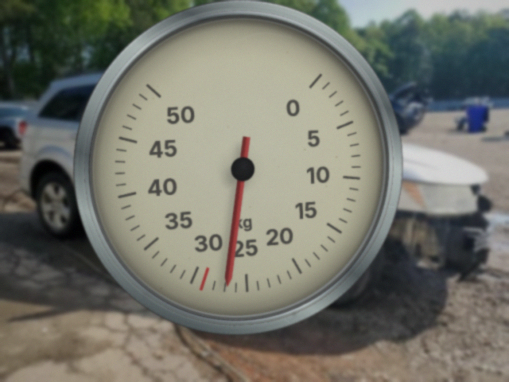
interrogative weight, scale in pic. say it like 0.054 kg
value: 27 kg
